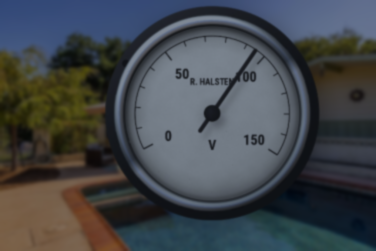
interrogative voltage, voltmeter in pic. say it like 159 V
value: 95 V
